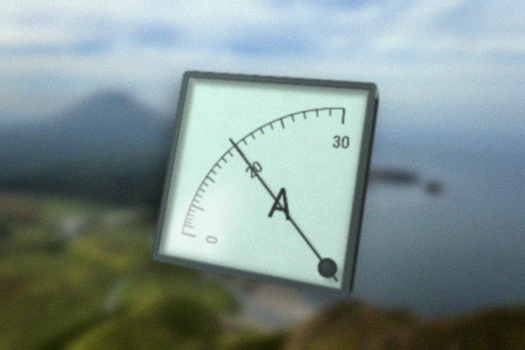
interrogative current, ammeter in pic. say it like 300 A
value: 20 A
